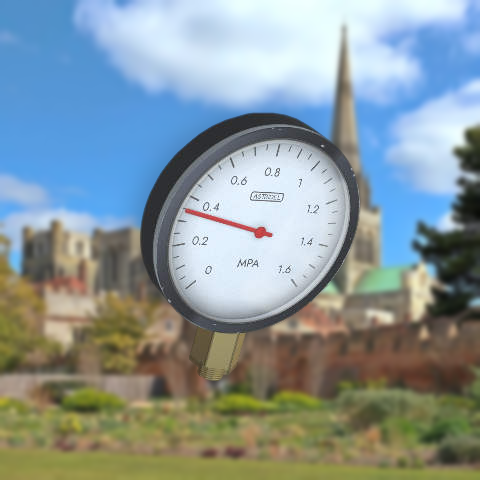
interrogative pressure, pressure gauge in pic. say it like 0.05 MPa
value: 0.35 MPa
